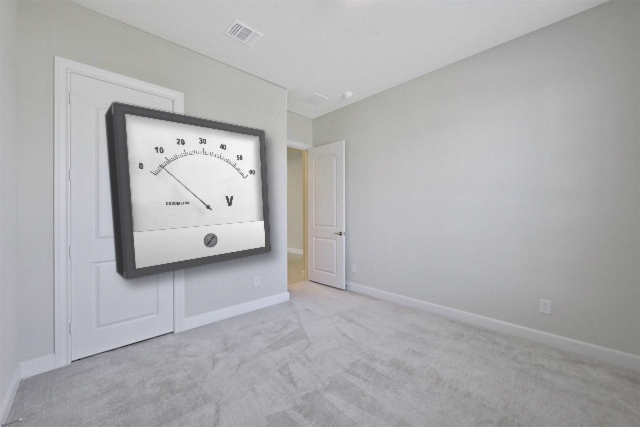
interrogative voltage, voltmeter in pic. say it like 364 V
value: 5 V
